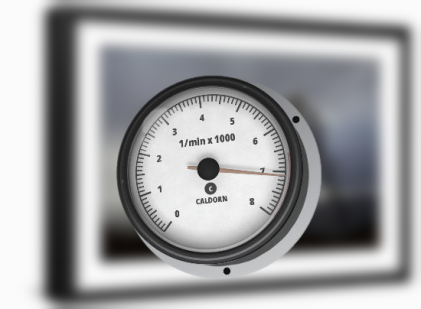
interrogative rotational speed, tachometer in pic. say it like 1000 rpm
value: 7100 rpm
